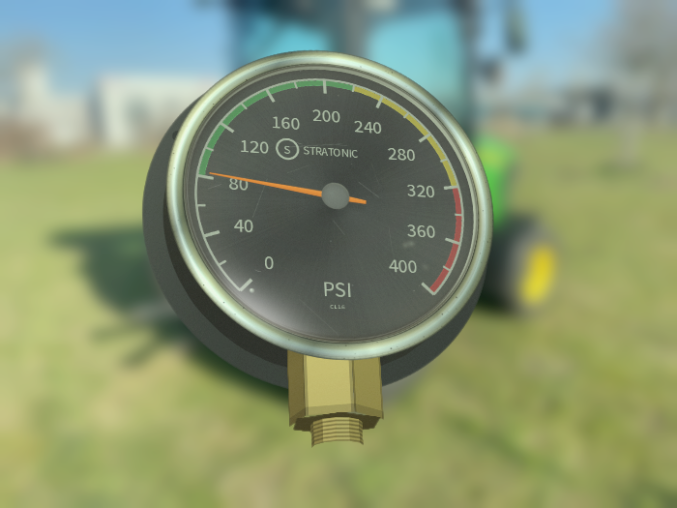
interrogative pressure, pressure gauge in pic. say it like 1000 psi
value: 80 psi
